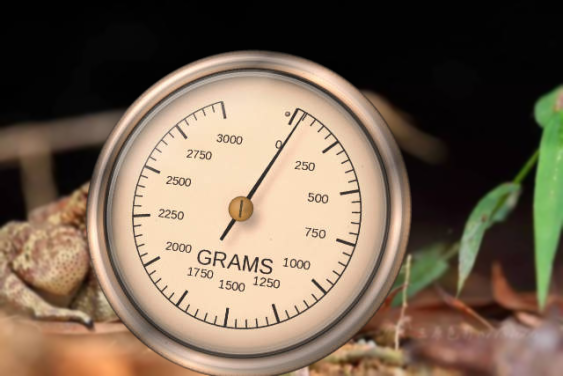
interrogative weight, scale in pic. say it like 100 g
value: 50 g
